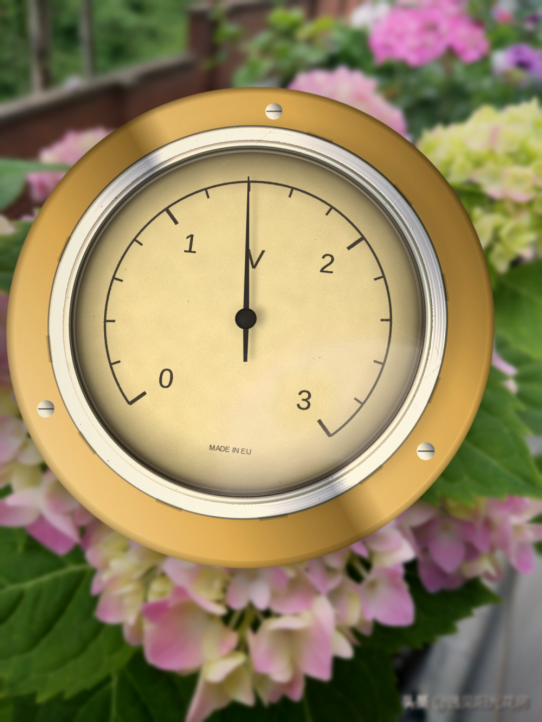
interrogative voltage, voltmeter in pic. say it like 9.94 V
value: 1.4 V
